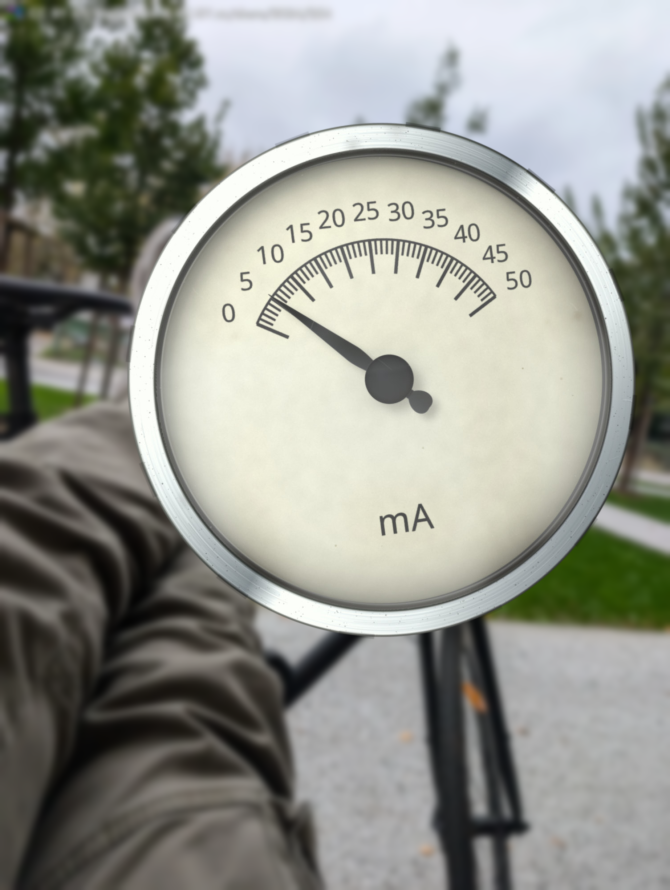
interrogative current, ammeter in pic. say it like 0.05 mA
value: 5 mA
